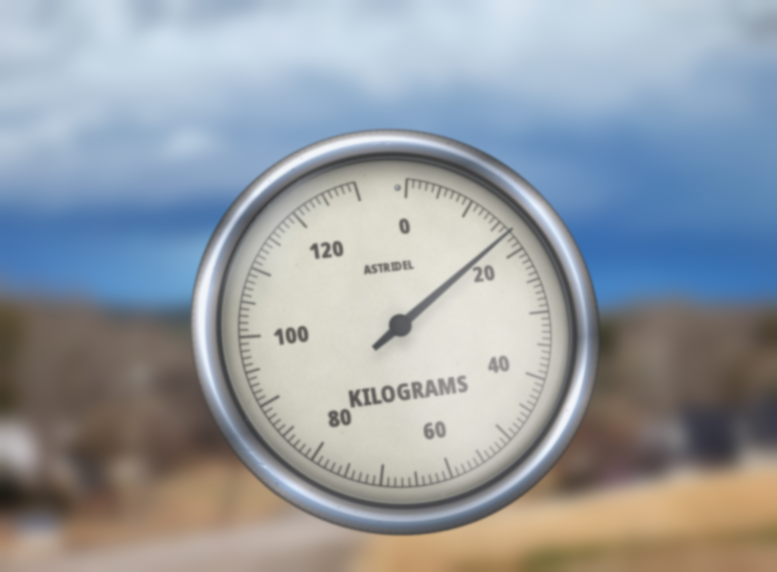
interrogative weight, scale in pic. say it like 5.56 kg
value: 17 kg
